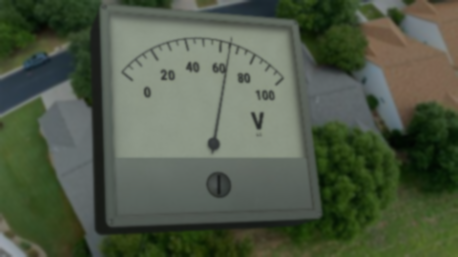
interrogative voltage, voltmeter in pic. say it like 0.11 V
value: 65 V
